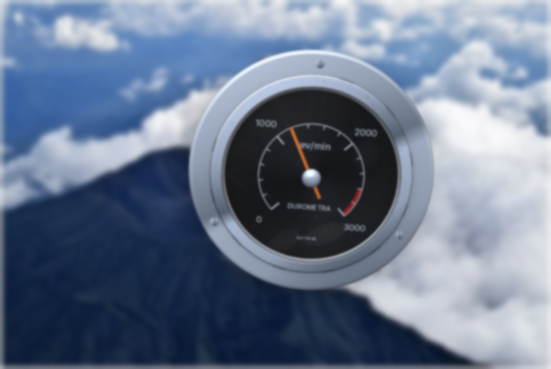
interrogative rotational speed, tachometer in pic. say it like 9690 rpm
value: 1200 rpm
